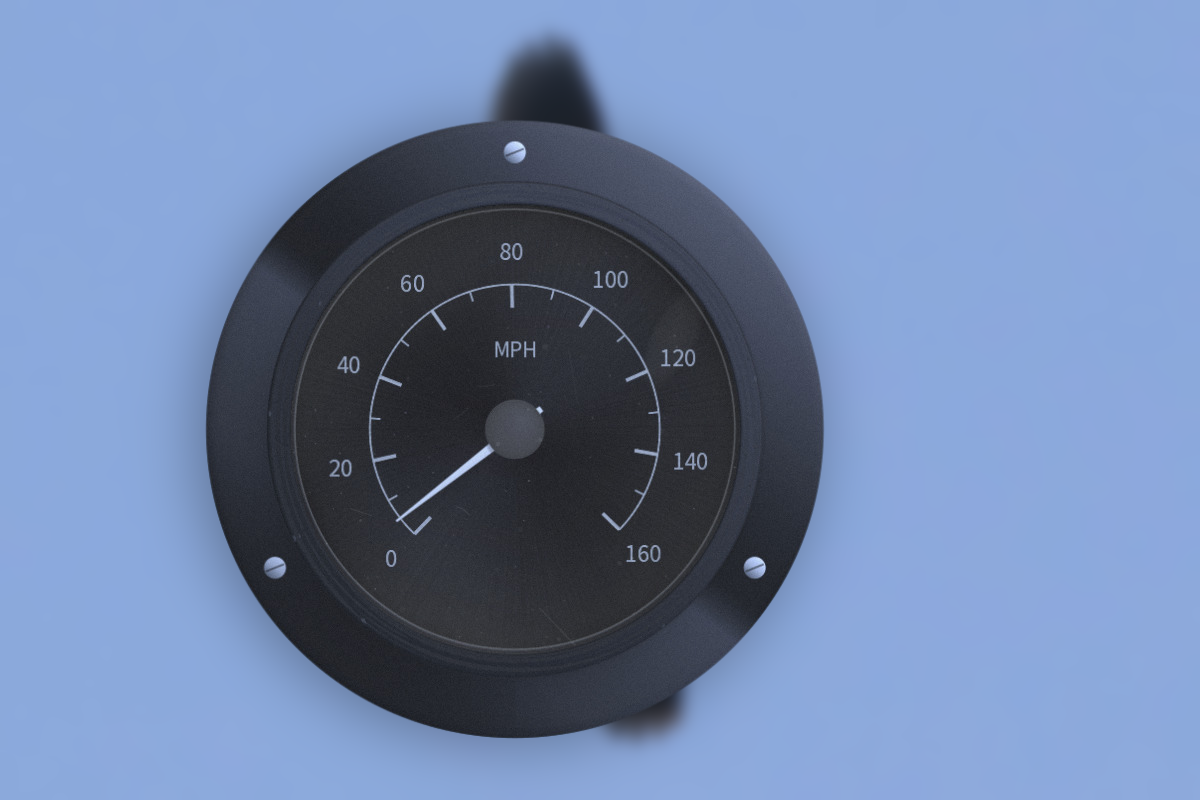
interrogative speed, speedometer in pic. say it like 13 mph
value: 5 mph
